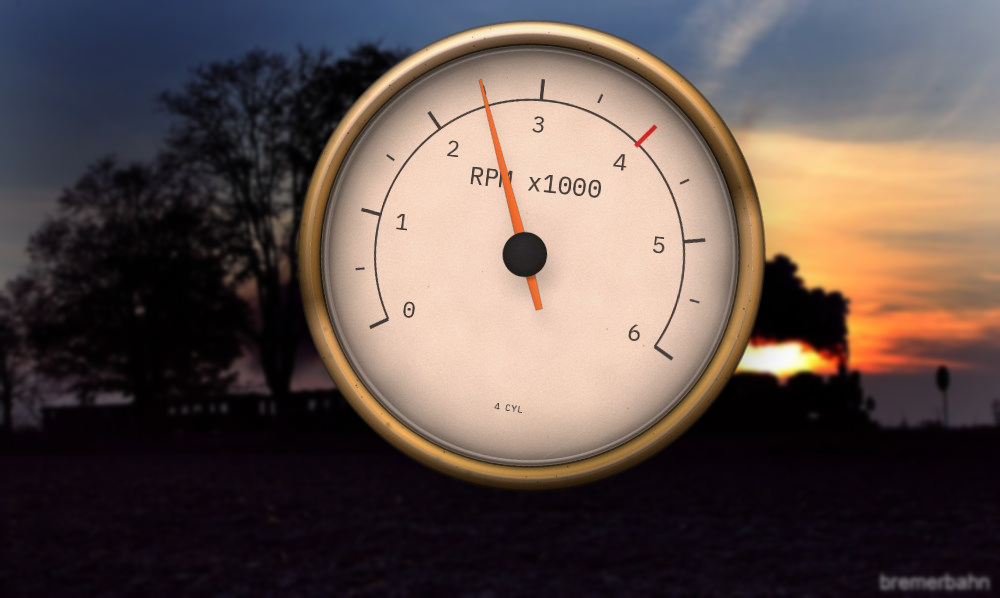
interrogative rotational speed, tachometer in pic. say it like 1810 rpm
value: 2500 rpm
